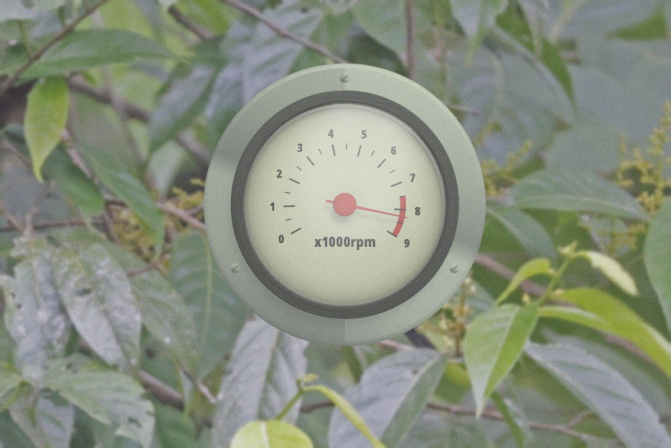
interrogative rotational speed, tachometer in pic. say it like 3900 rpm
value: 8250 rpm
